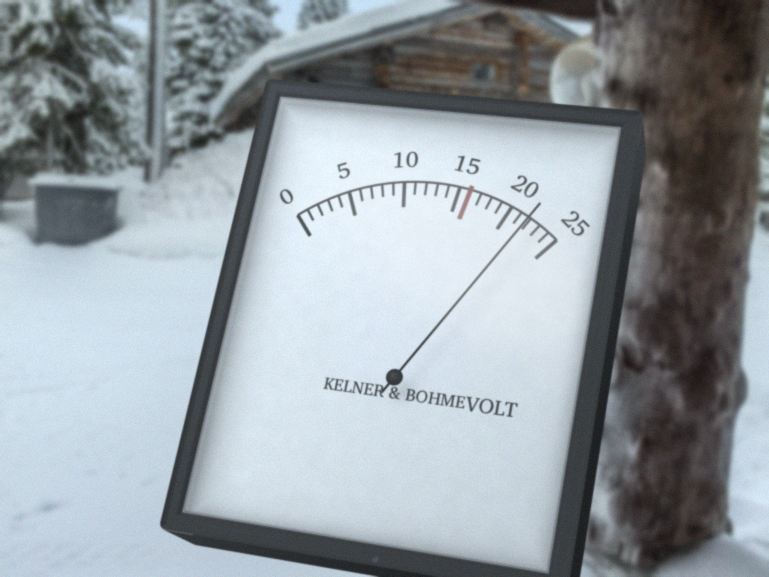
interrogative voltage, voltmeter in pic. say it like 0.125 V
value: 22 V
